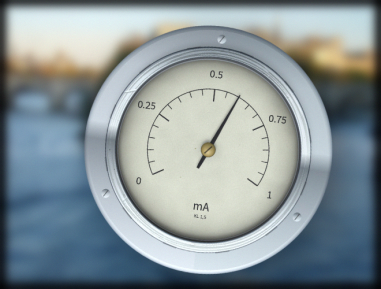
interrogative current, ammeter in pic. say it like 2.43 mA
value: 0.6 mA
